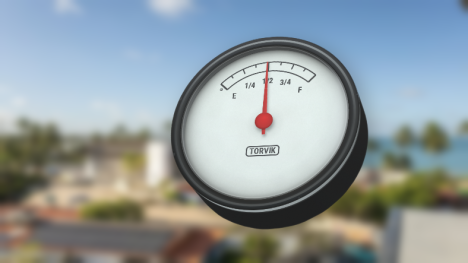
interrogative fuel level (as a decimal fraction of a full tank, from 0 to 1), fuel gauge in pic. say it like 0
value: 0.5
